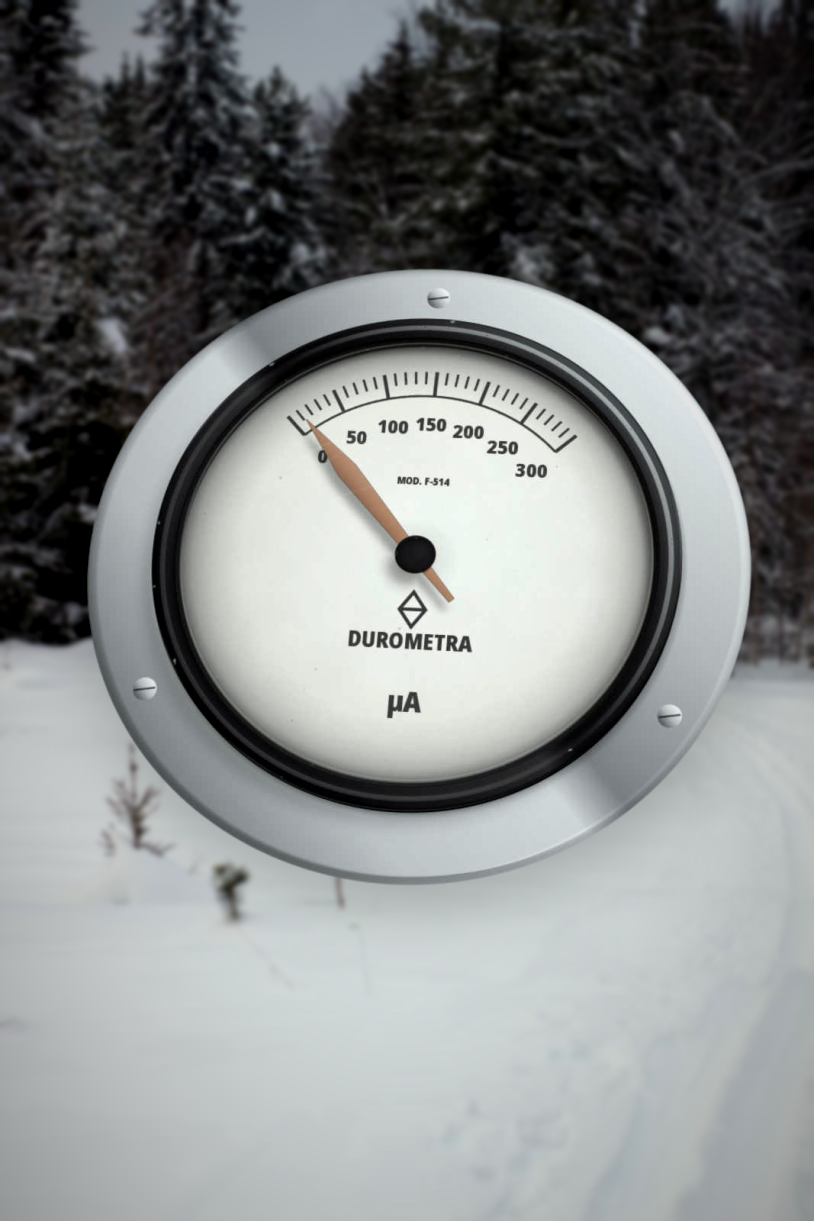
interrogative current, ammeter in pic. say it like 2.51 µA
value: 10 µA
